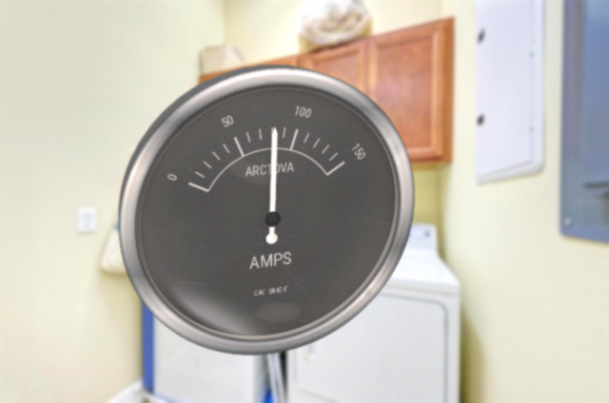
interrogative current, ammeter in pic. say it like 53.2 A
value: 80 A
